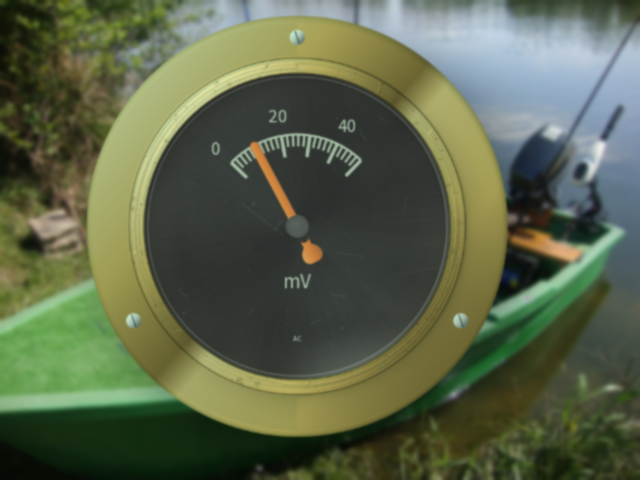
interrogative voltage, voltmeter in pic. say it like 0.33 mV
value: 10 mV
